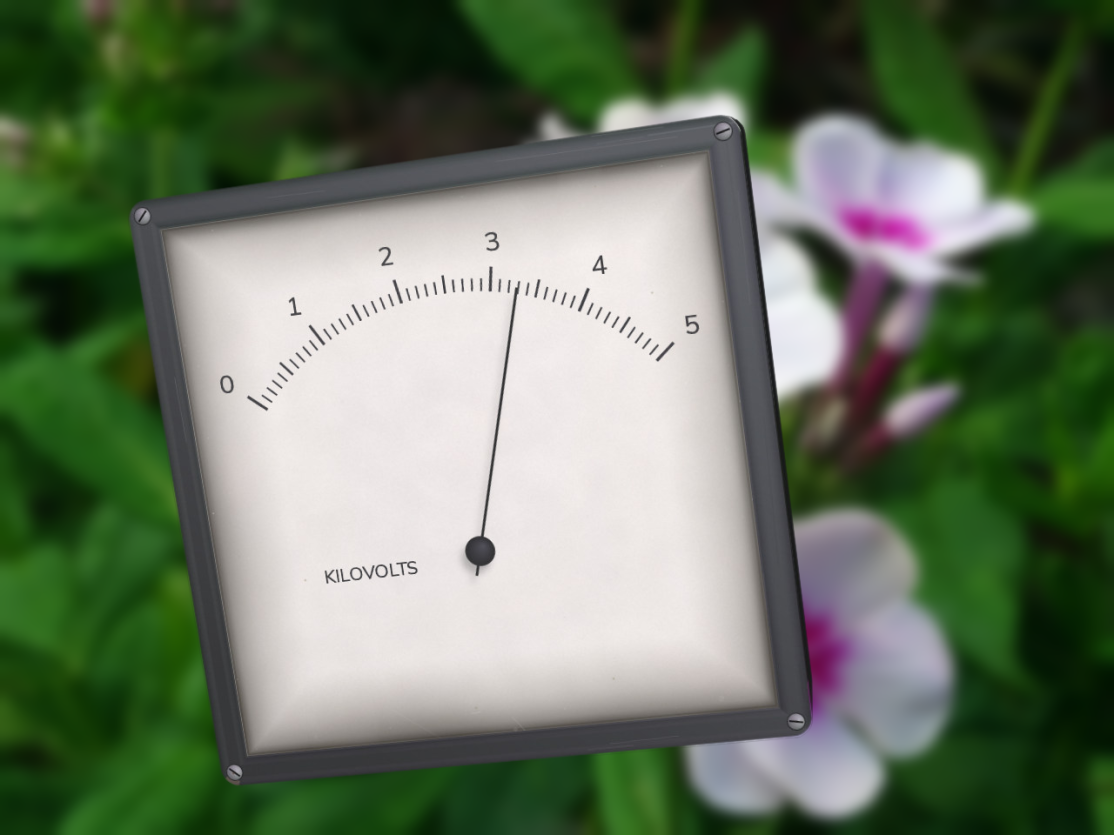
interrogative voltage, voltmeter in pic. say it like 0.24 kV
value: 3.3 kV
